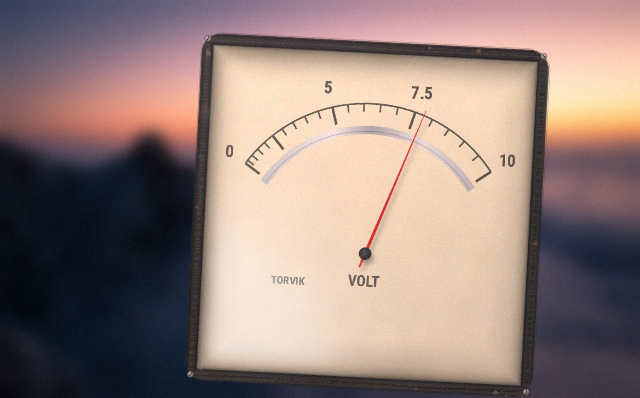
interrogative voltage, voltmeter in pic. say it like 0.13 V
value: 7.75 V
